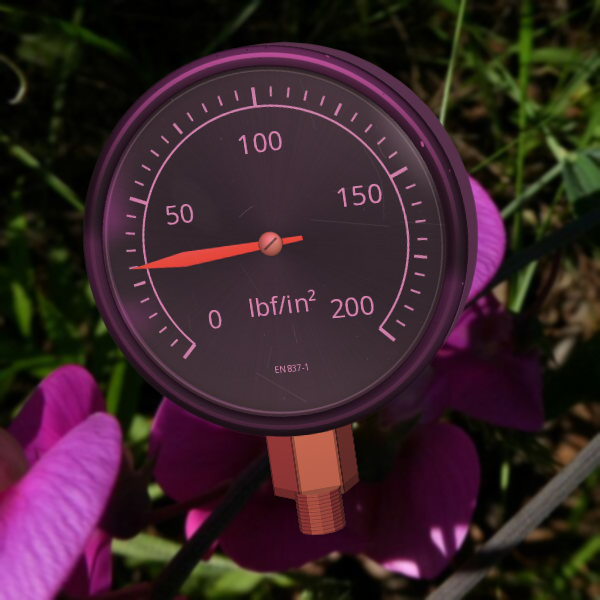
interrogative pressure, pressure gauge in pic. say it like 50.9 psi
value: 30 psi
